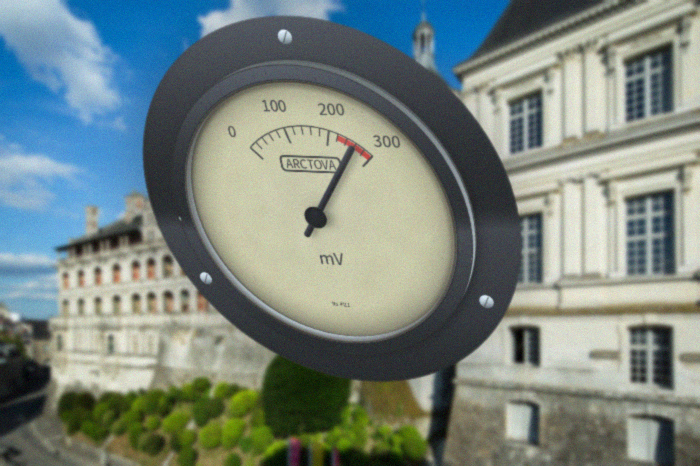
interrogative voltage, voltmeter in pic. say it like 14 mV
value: 260 mV
